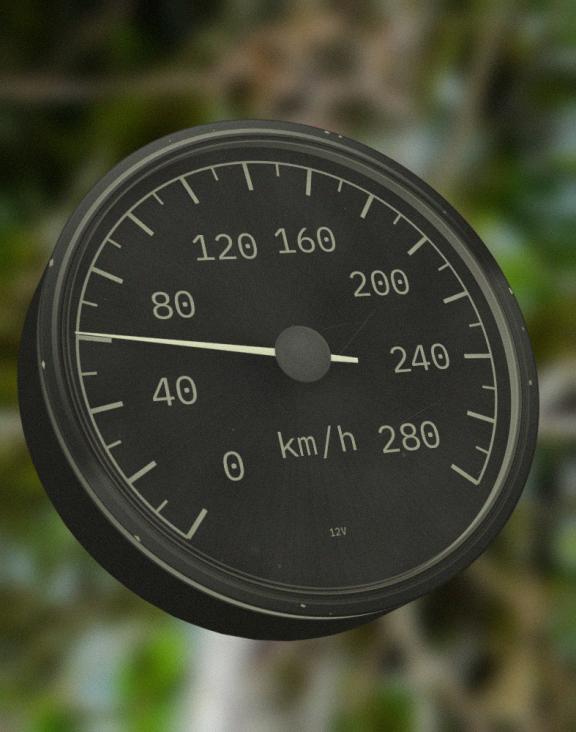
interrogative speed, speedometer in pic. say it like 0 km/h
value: 60 km/h
